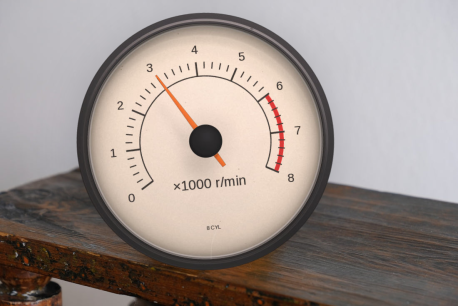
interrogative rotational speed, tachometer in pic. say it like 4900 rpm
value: 3000 rpm
